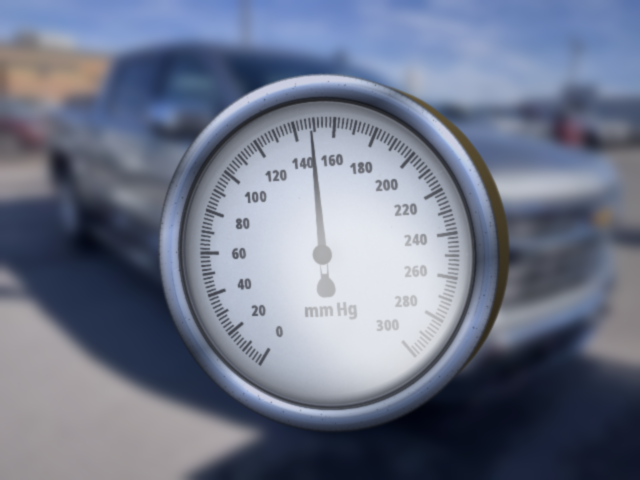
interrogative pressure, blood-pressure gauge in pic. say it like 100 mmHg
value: 150 mmHg
